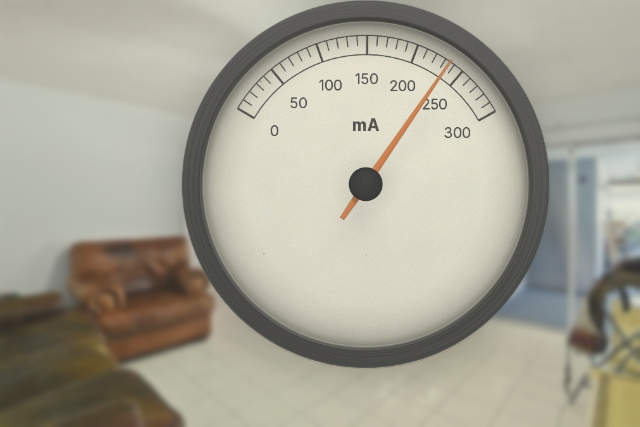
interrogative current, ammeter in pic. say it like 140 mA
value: 235 mA
